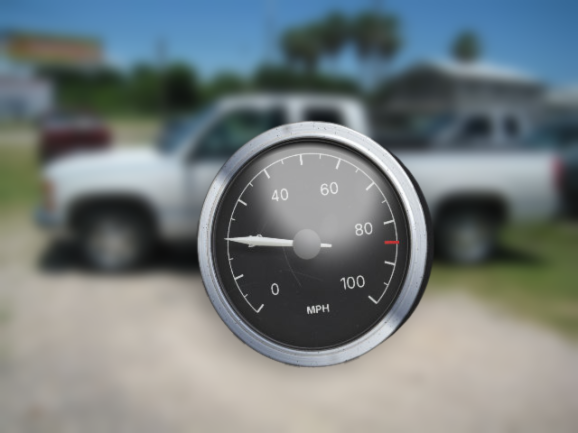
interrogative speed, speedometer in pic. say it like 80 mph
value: 20 mph
